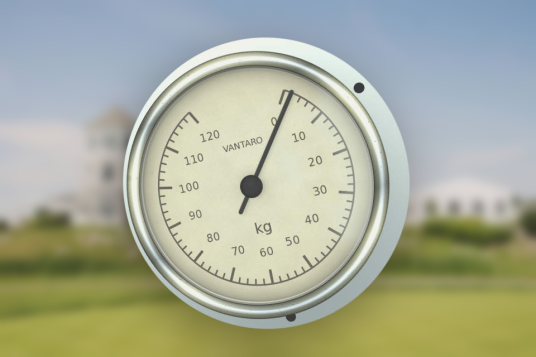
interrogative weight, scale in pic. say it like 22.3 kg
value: 2 kg
